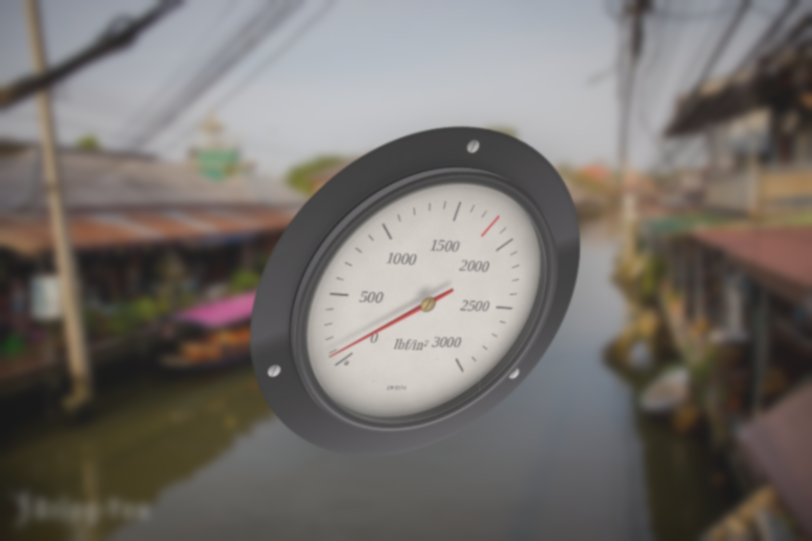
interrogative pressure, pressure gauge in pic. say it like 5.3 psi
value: 100 psi
